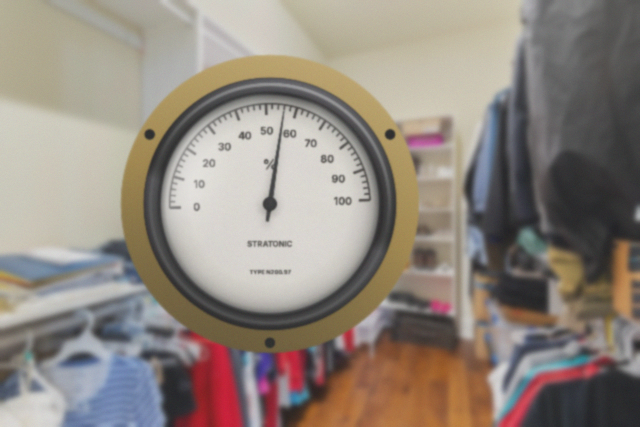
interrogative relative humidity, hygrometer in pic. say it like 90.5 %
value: 56 %
